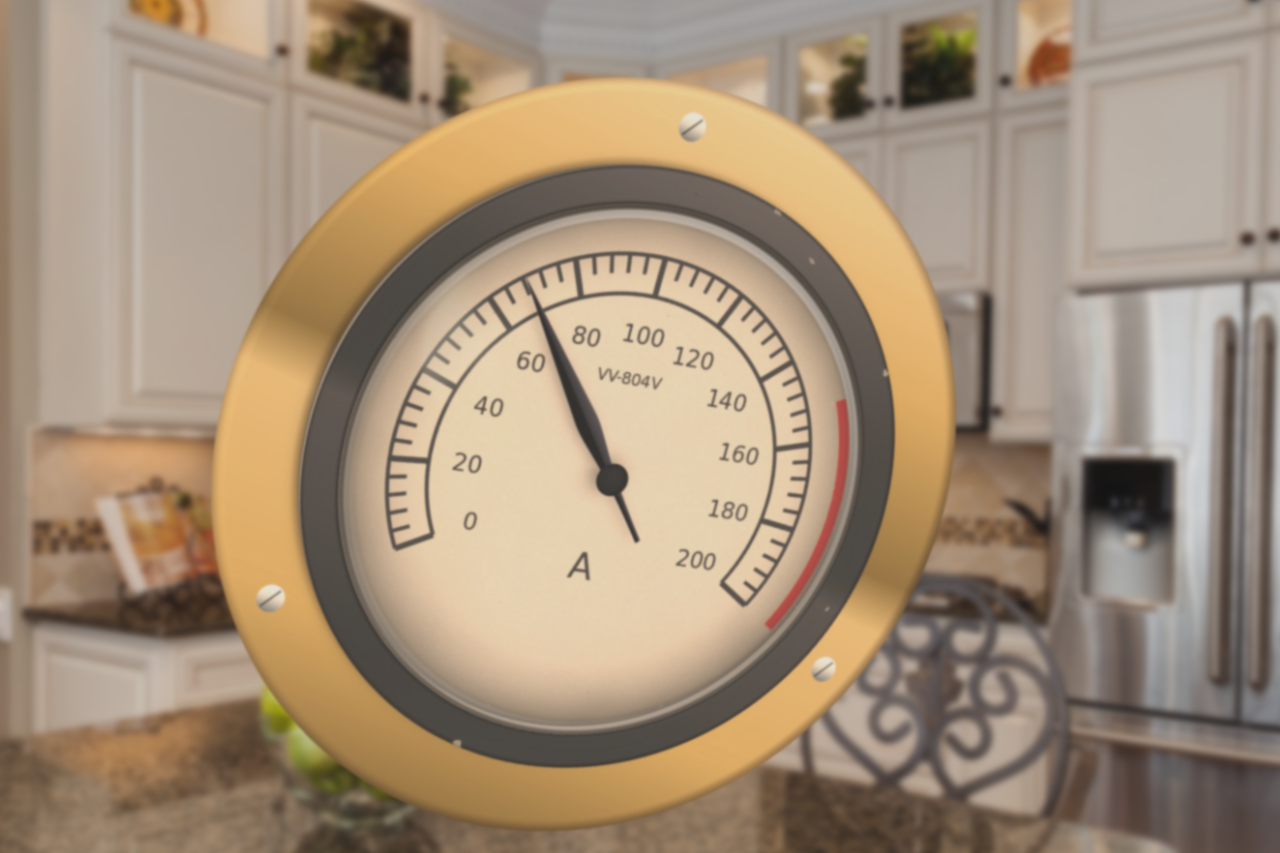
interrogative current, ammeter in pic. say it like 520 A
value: 68 A
